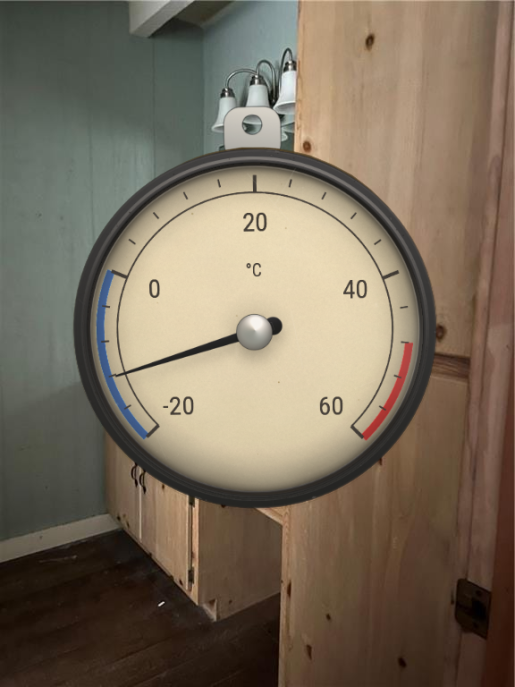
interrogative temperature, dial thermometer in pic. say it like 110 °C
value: -12 °C
